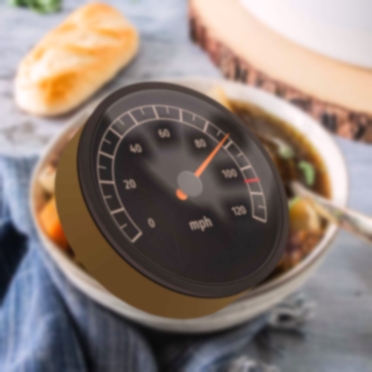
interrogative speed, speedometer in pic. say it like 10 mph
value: 87.5 mph
